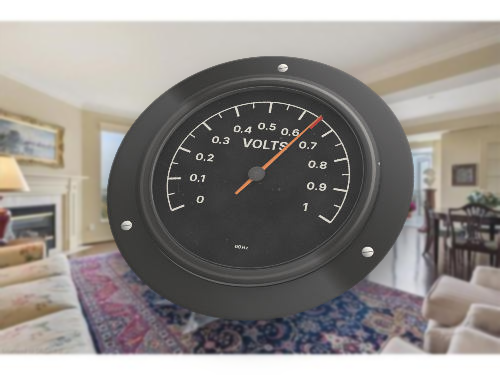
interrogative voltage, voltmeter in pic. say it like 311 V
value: 0.65 V
